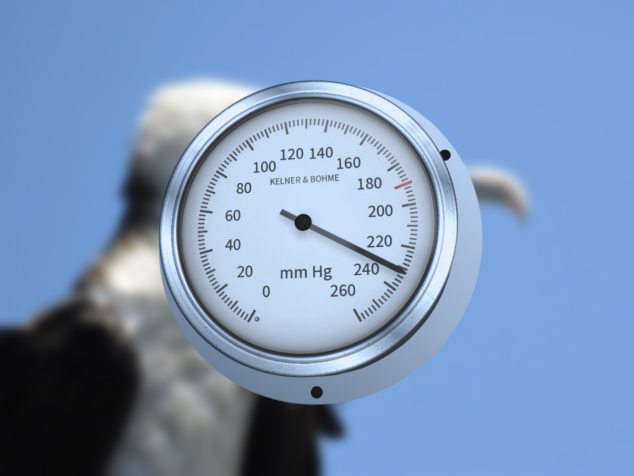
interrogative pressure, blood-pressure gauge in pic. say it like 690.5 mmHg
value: 232 mmHg
